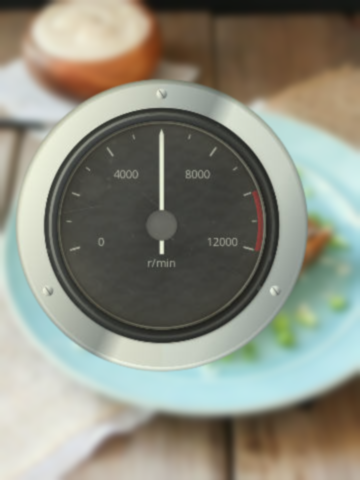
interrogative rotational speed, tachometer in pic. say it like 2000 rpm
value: 6000 rpm
